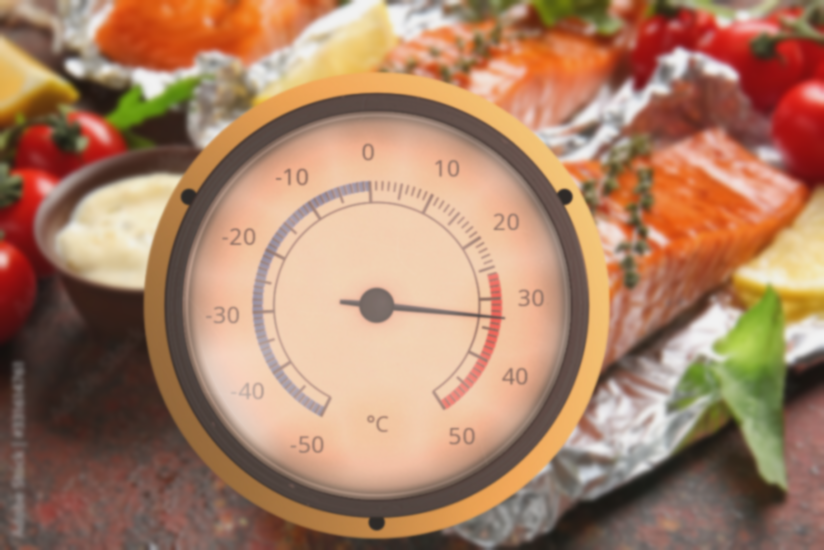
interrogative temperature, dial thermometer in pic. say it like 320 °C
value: 33 °C
